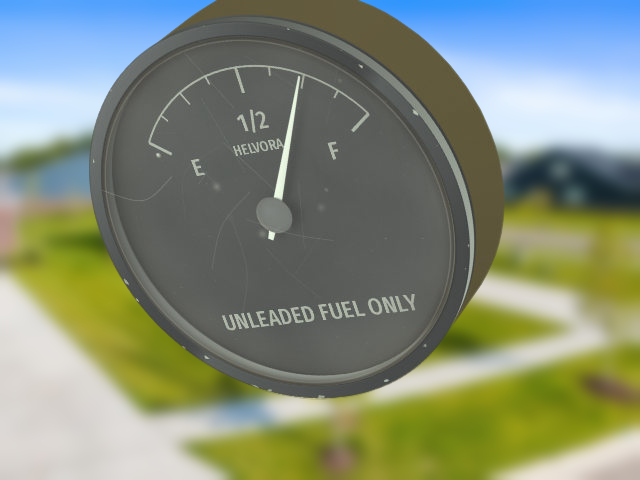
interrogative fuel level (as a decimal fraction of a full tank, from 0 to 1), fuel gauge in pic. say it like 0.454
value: 0.75
